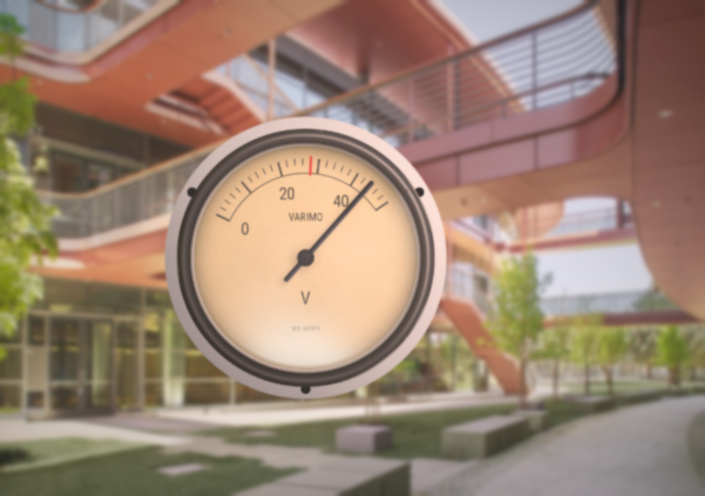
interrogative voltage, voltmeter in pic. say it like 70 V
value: 44 V
